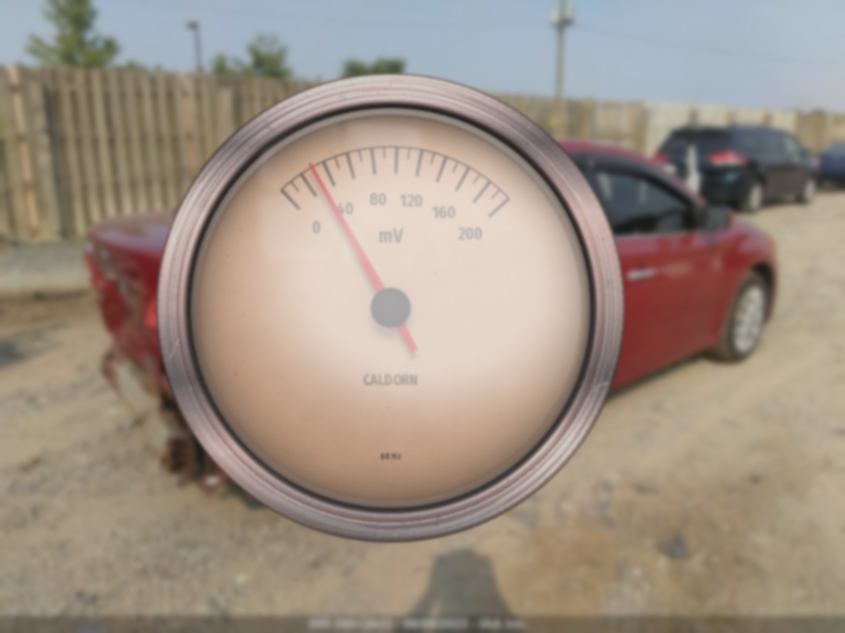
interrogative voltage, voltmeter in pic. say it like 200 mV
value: 30 mV
